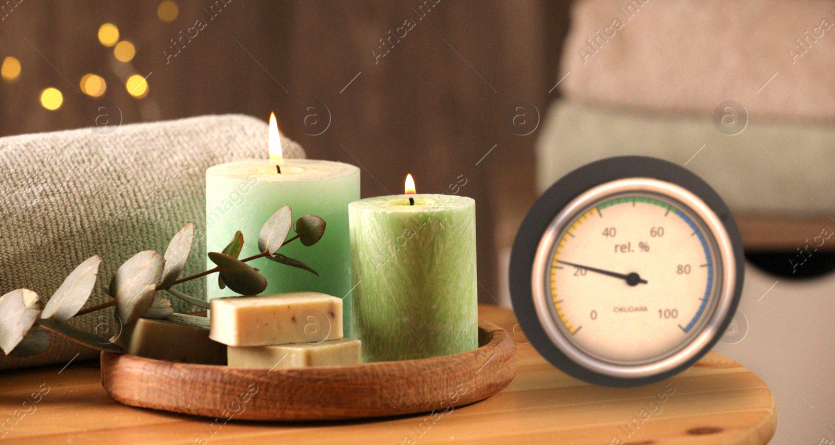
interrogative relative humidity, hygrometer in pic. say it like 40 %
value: 22 %
